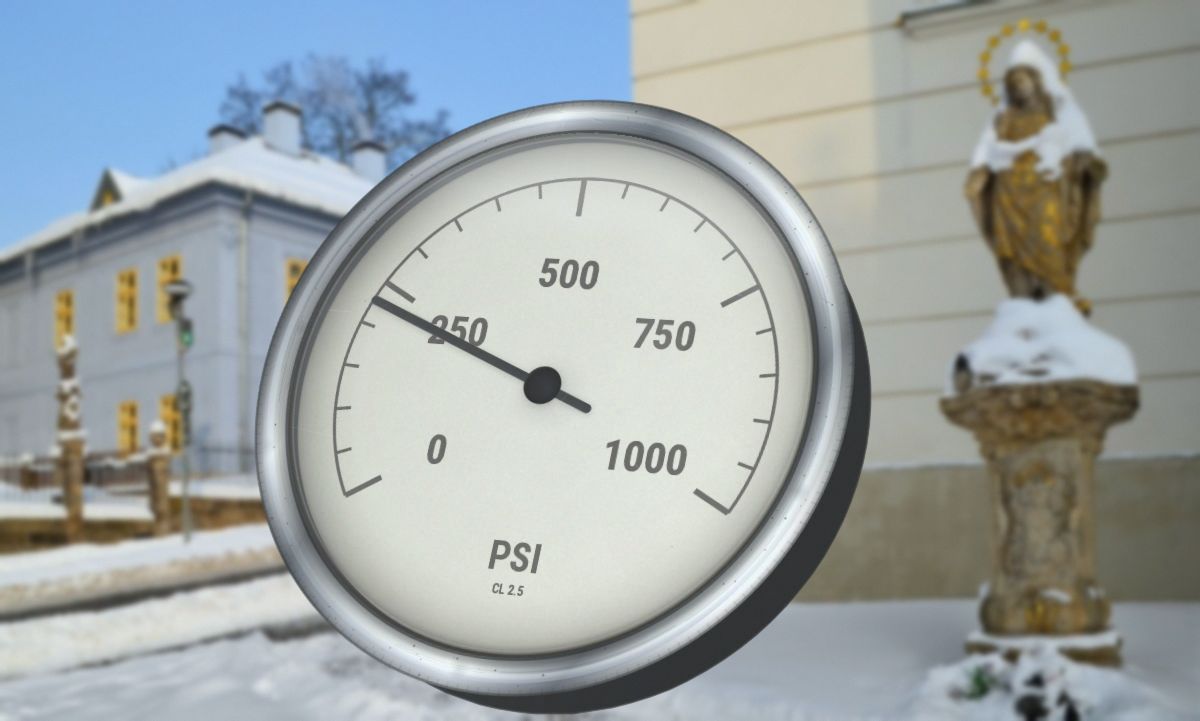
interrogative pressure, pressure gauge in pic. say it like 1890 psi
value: 225 psi
